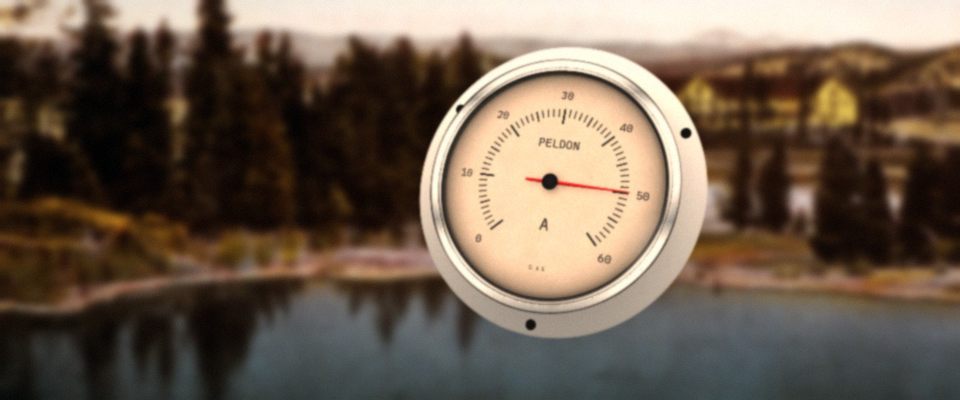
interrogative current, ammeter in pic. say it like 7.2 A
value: 50 A
